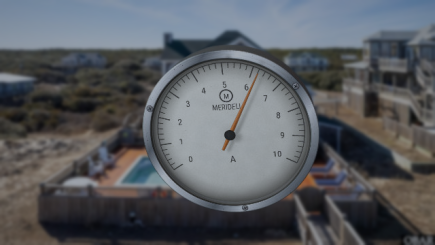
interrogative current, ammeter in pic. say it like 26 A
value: 6.2 A
